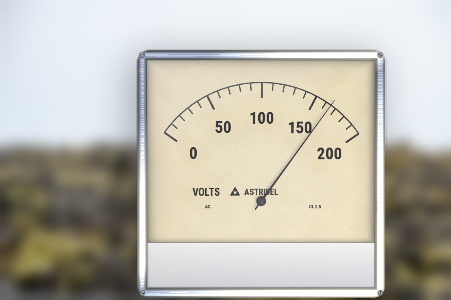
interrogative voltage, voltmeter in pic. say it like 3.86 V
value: 165 V
